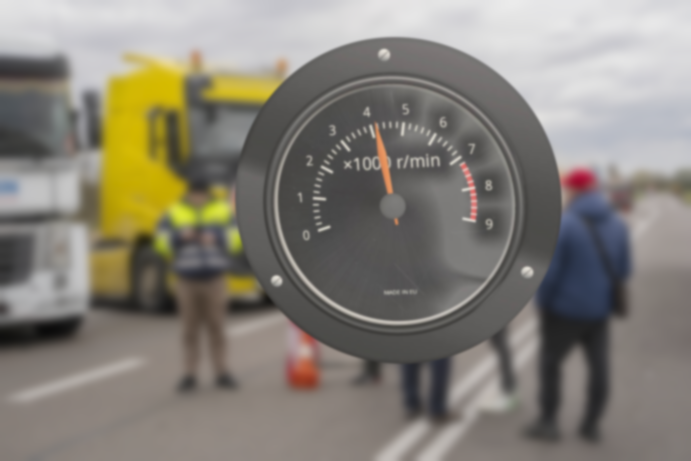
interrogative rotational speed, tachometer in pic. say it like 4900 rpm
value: 4200 rpm
